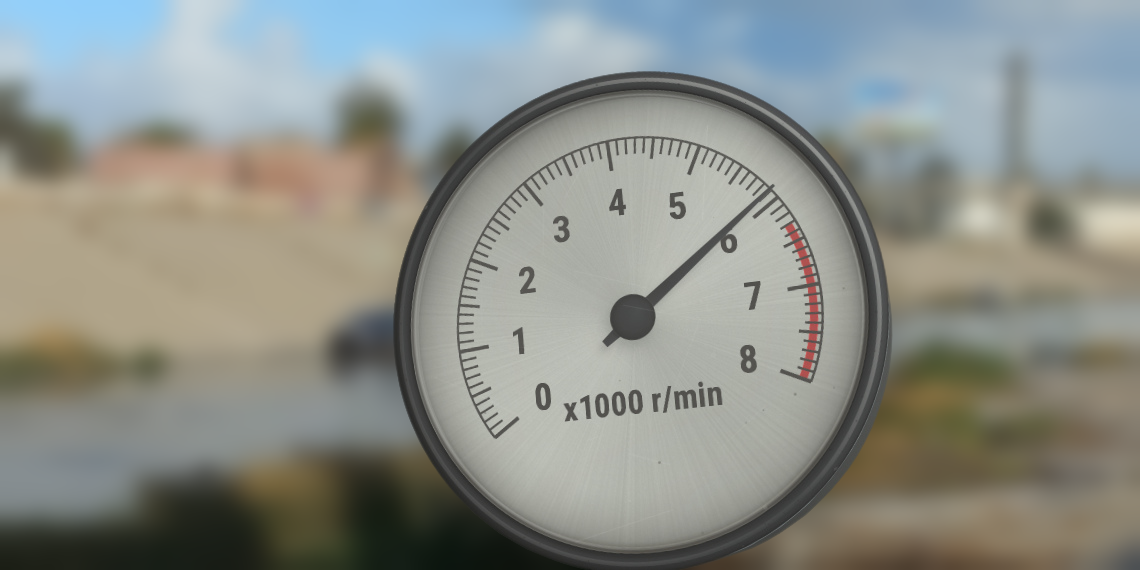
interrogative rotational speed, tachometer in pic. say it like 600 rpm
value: 5900 rpm
